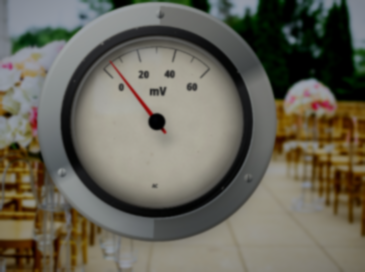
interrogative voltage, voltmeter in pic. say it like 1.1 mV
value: 5 mV
